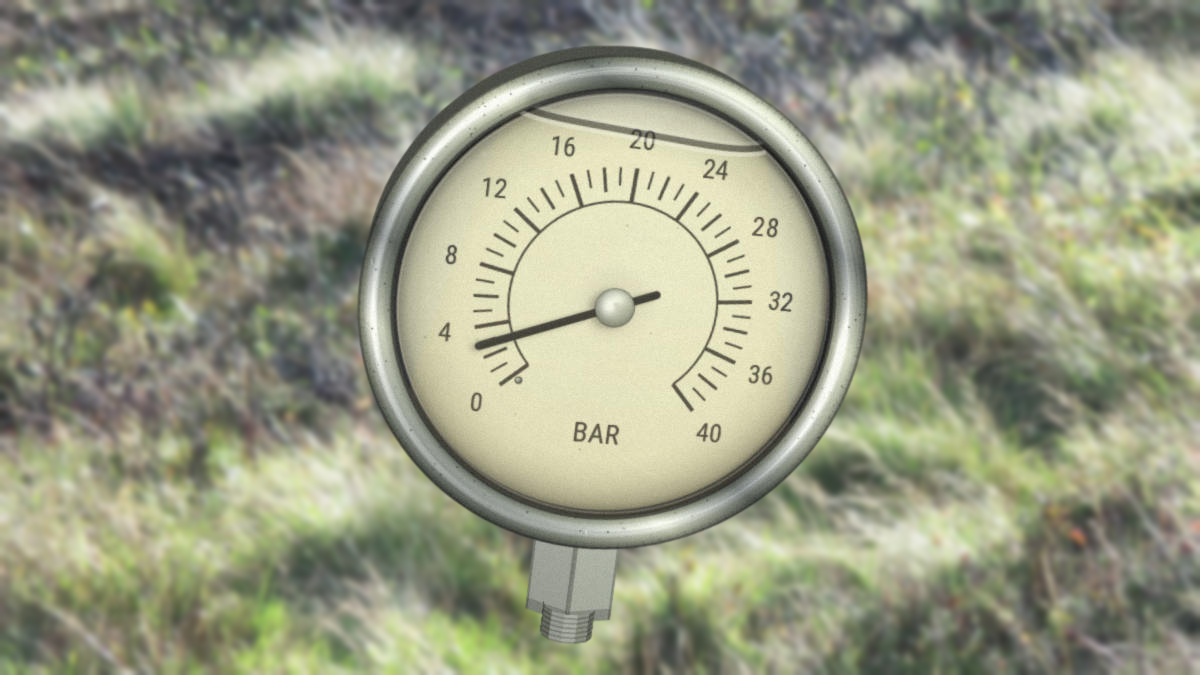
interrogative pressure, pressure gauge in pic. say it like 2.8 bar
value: 3 bar
